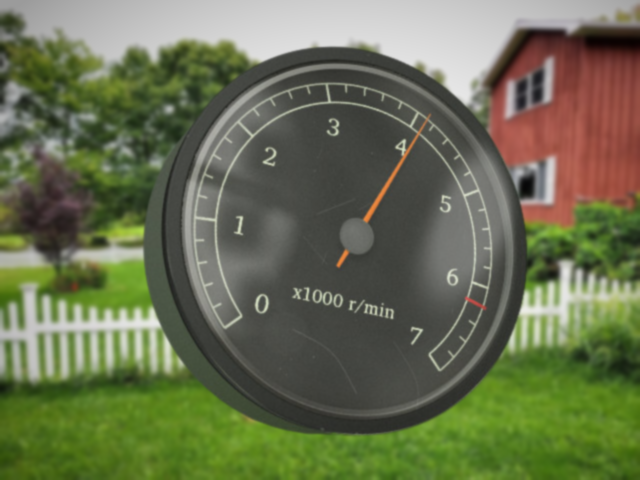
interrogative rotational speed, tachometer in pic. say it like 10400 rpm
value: 4100 rpm
